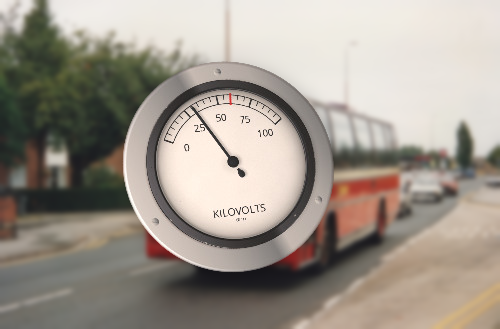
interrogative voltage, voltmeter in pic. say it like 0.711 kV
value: 30 kV
